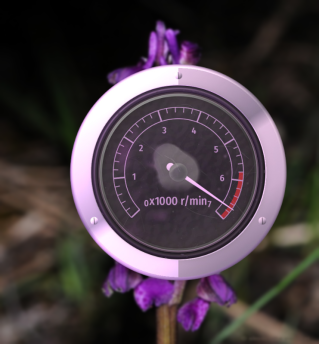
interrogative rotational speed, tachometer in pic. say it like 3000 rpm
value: 6700 rpm
